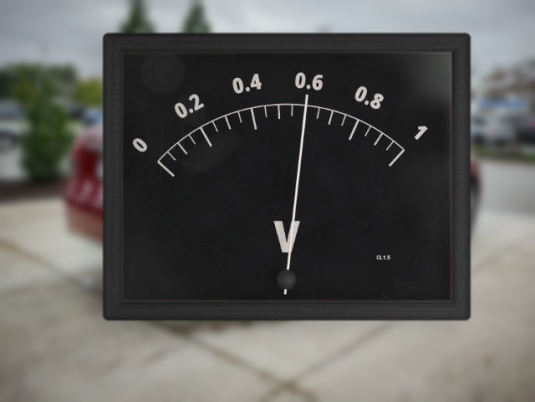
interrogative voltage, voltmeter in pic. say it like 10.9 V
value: 0.6 V
